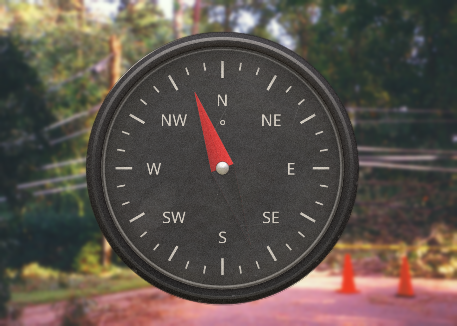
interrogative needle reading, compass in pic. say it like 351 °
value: 340 °
